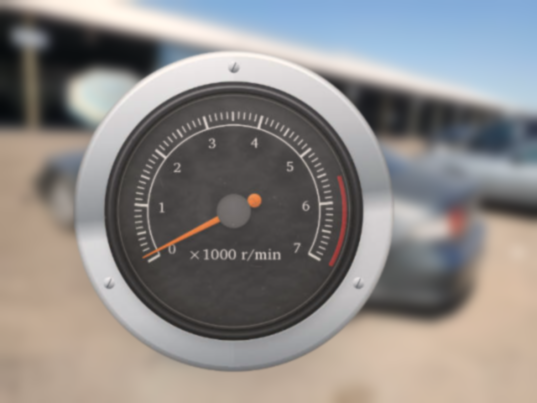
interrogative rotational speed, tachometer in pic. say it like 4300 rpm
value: 100 rpm
